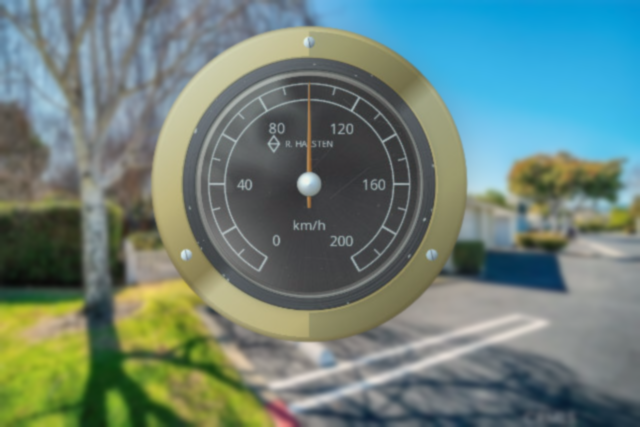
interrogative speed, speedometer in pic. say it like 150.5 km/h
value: 100 km/h
